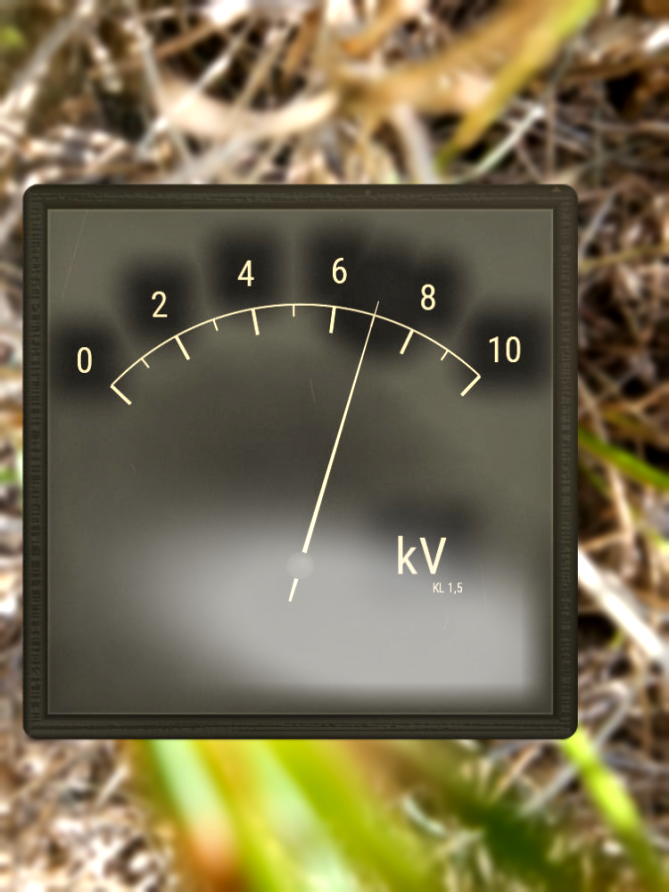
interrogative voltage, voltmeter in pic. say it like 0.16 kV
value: 7 kV
